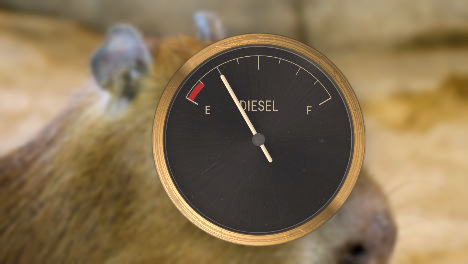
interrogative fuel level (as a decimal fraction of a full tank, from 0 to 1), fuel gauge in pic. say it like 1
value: 0.25
